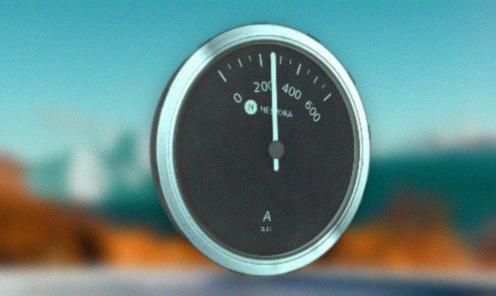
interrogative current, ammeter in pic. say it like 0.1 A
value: 250 A
